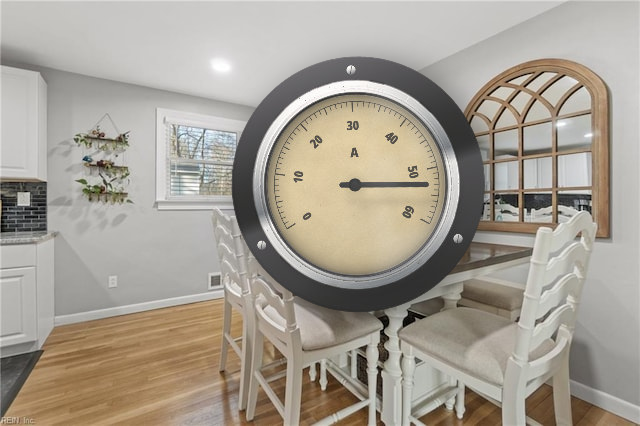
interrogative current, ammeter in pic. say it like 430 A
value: 53 A
